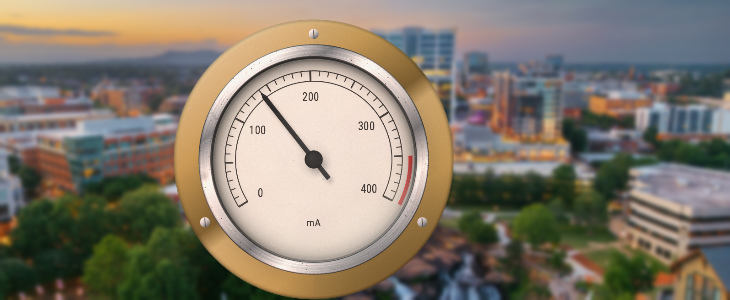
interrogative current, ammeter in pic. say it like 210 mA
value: 140 mA
